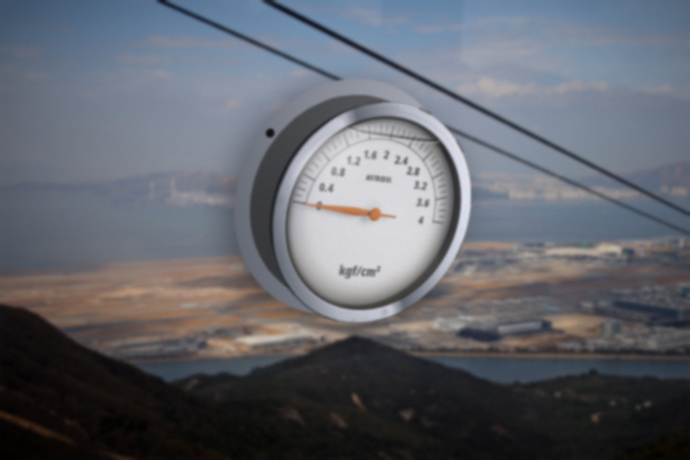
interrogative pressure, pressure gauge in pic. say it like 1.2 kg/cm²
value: 0 kg/cm²
